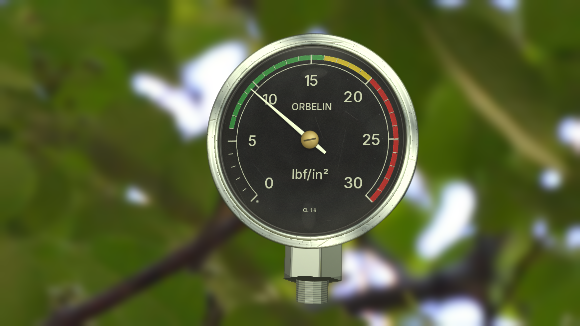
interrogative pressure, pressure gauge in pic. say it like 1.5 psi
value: 9.5 psi
